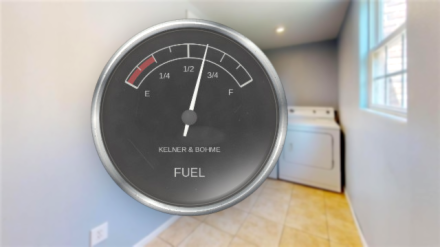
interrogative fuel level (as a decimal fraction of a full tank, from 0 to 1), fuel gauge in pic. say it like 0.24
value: 0.625
